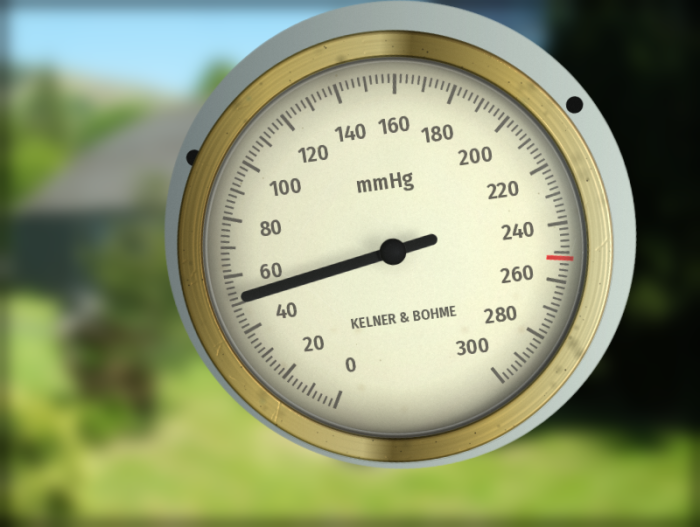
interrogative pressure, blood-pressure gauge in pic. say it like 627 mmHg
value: 52 mmHg
